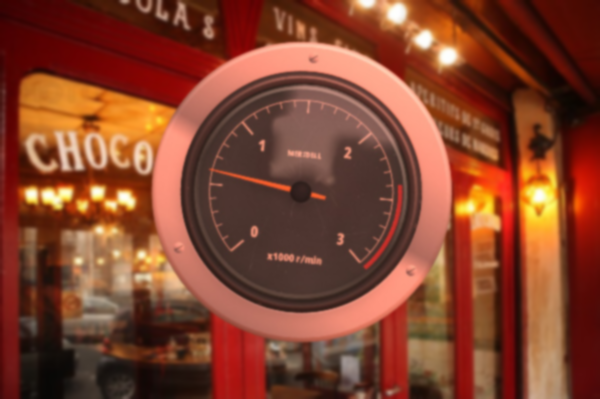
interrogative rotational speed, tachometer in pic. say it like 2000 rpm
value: 600 rpm
